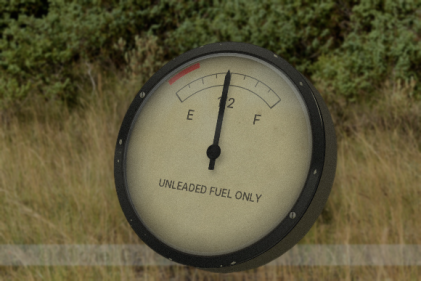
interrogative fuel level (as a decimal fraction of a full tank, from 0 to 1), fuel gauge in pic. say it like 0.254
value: 0.5
